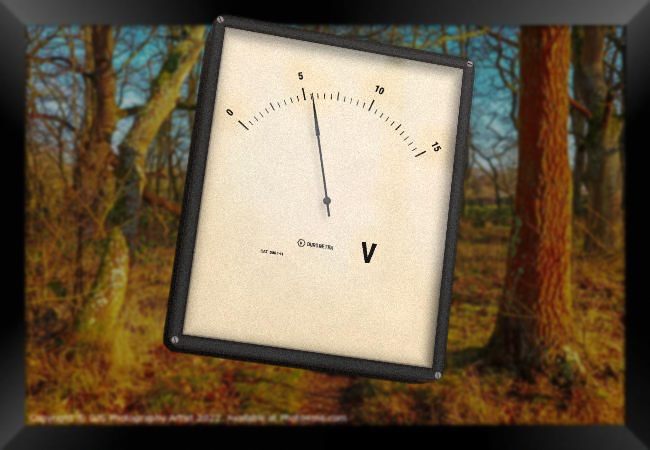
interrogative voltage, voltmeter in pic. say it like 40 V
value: 5.5 V
